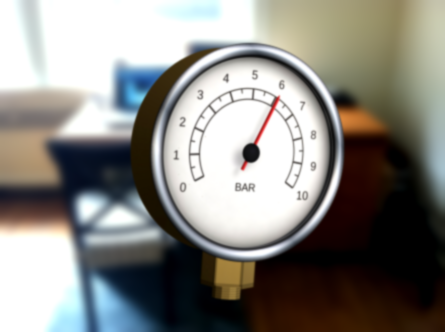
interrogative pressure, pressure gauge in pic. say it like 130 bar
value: 6 bar
